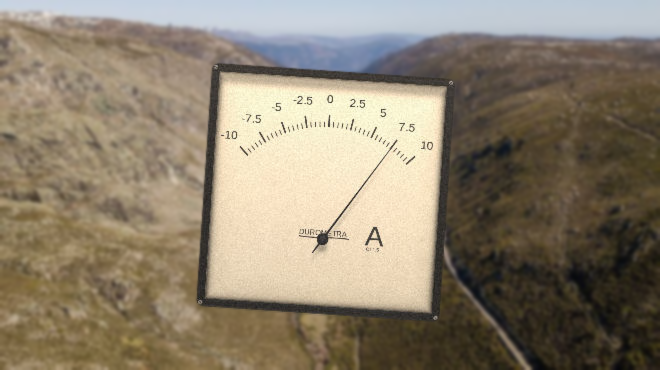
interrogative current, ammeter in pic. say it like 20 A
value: 7.5 A
